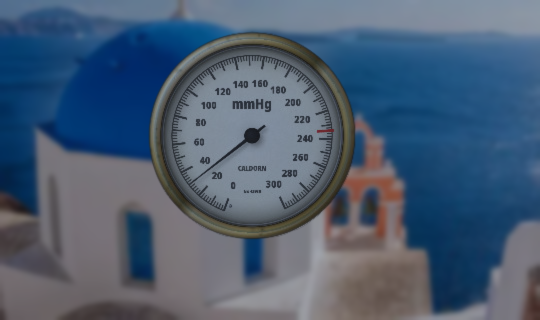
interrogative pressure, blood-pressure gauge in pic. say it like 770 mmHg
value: 30 mmHg
